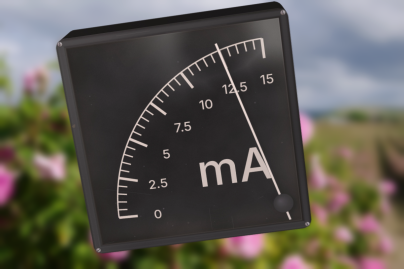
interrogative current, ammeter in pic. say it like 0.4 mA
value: 12.5 mA
